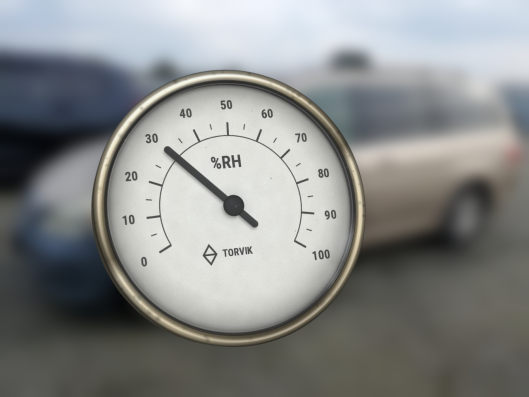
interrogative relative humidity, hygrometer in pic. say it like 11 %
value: 30 %
